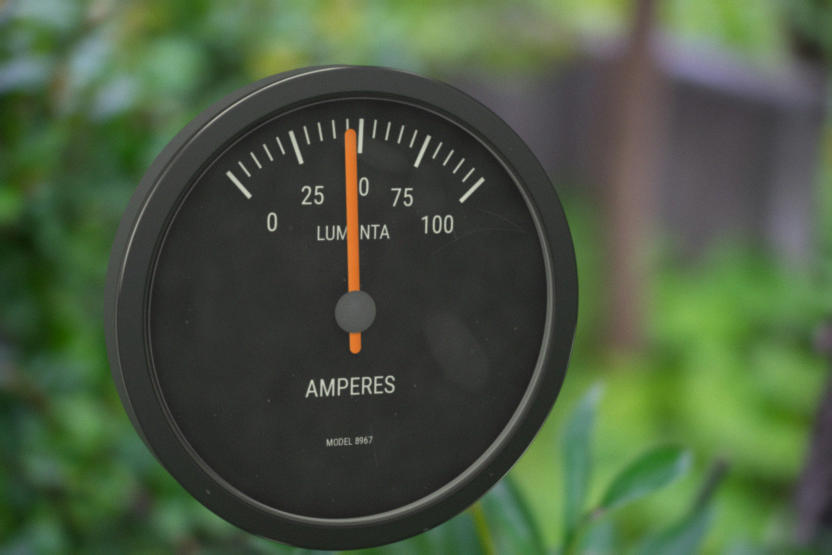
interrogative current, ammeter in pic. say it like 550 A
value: 45 A
